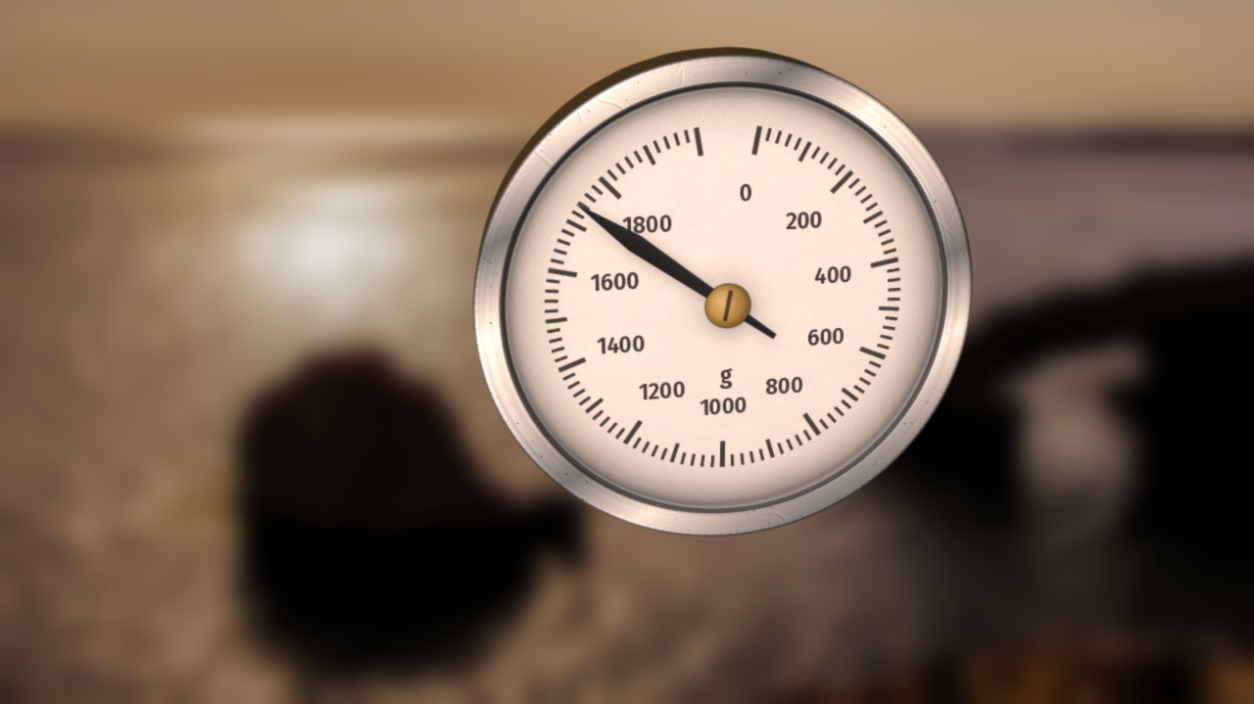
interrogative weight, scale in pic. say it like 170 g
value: 1740 g
